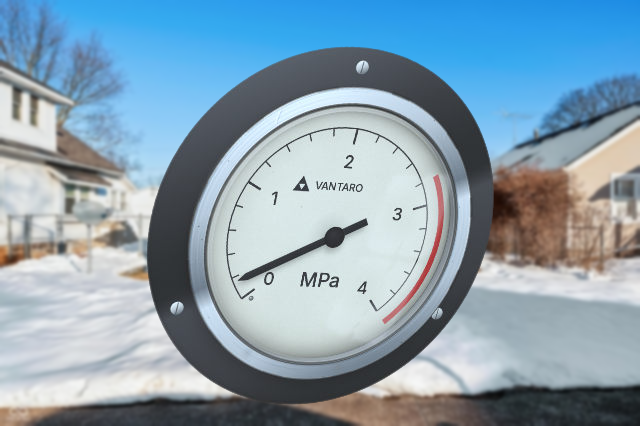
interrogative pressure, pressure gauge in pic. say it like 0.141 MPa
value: 0.2 MPa
